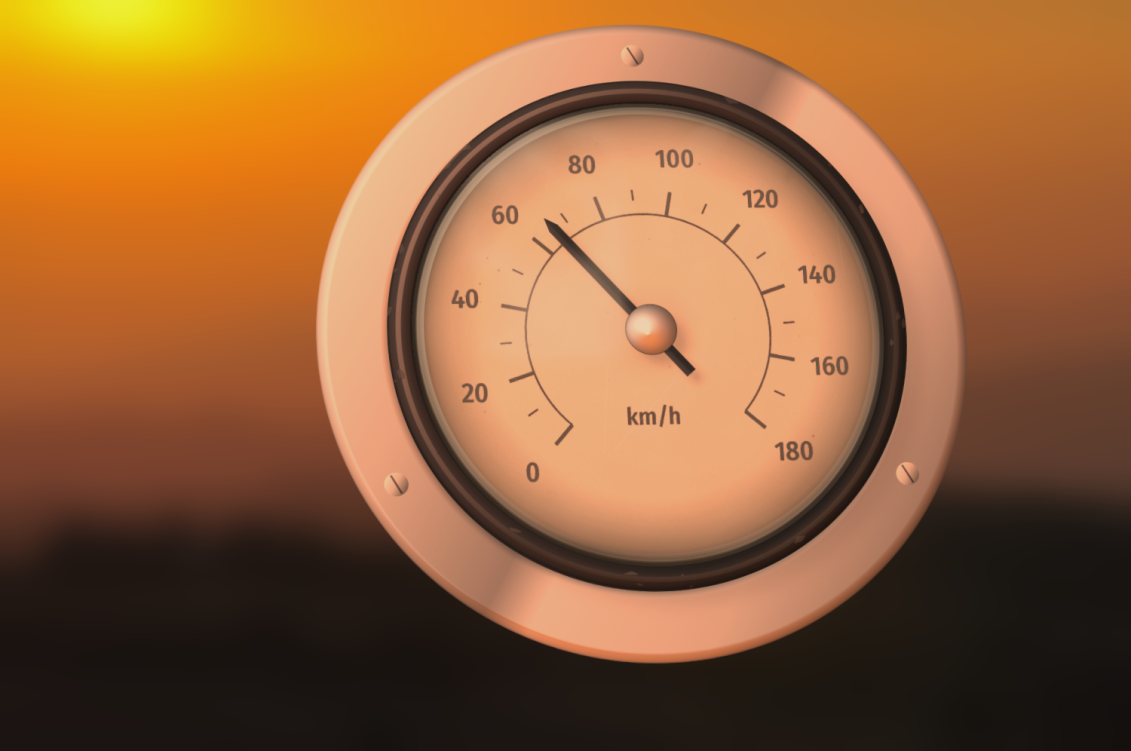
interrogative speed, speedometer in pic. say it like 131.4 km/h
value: 65 km/h
